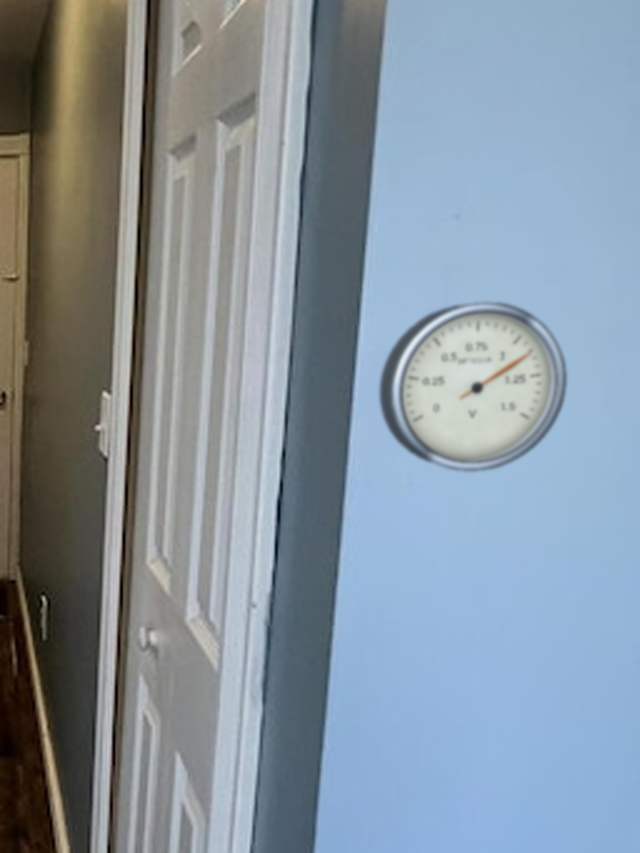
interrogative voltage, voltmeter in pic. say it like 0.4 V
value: 1.1 V
